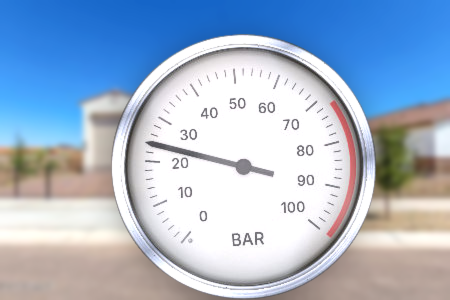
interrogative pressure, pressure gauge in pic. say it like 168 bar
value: 24 bar
